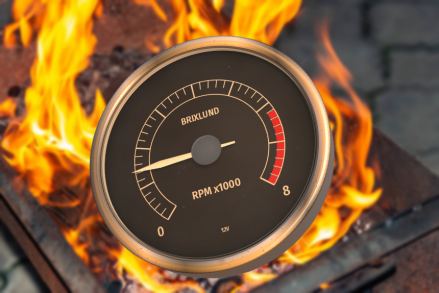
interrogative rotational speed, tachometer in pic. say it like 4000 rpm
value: 1400 rpm
